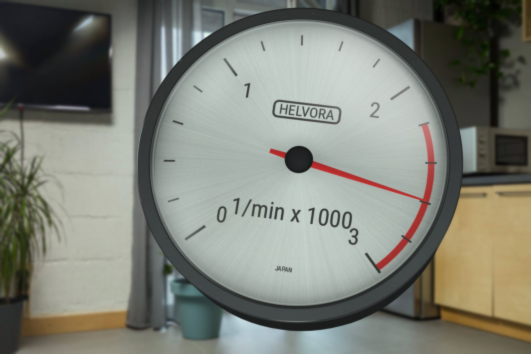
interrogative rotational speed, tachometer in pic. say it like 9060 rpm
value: 2600 rpm
